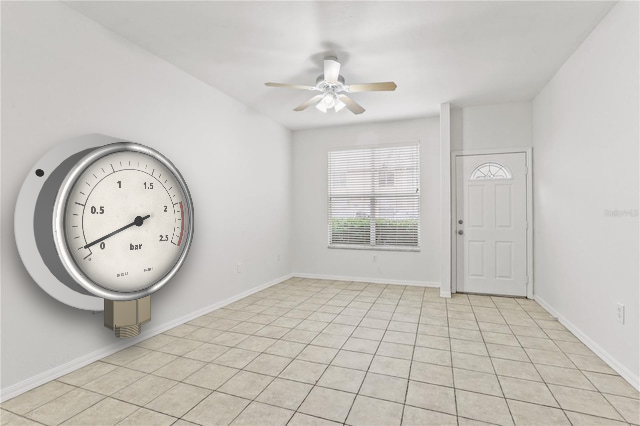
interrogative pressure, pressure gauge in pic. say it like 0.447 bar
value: 0.1 bar
